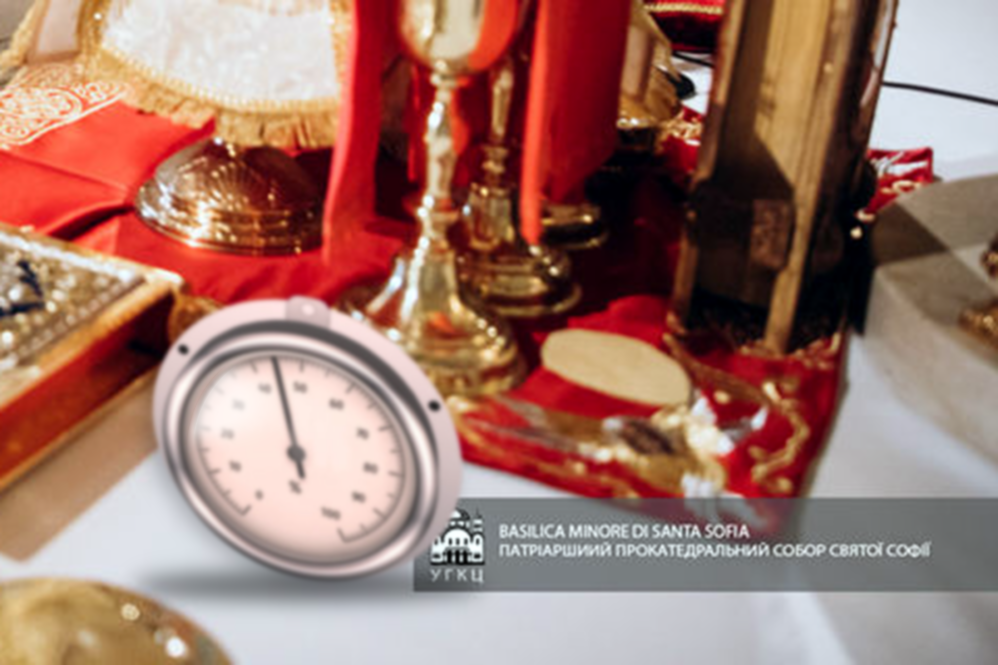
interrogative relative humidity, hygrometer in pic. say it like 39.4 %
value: 45 %
